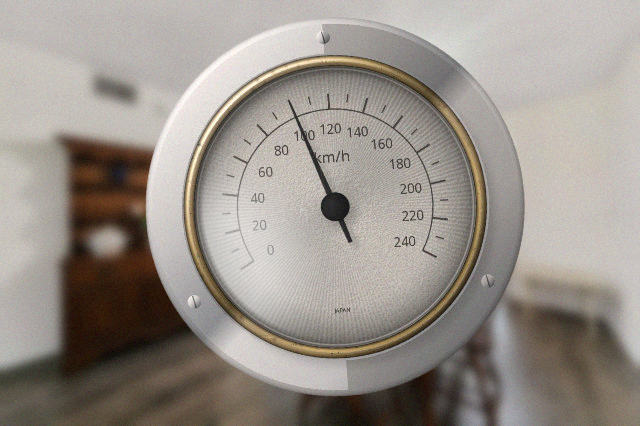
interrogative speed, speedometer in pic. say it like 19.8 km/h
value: 100 km/h
